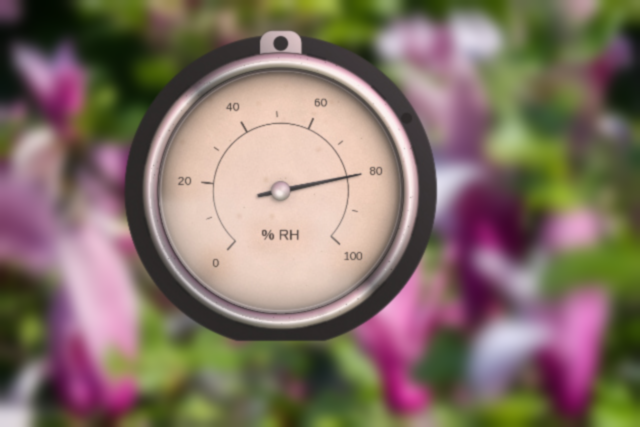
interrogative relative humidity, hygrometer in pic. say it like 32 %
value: 80 %
